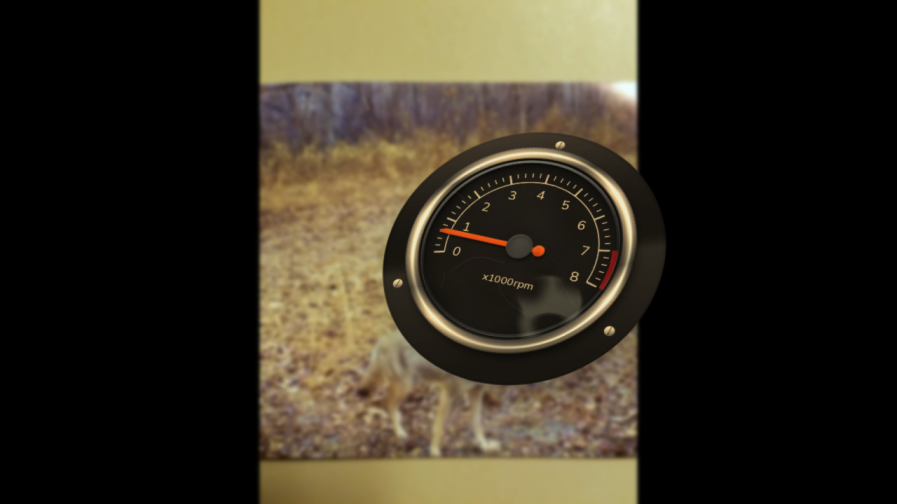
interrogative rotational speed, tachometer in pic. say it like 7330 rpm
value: 600 rpm
